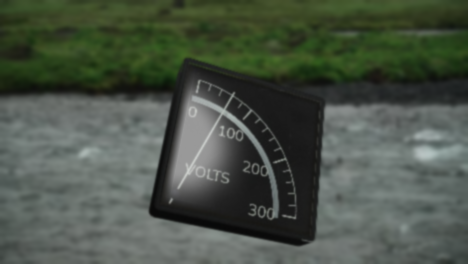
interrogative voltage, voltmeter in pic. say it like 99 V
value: 60 V
